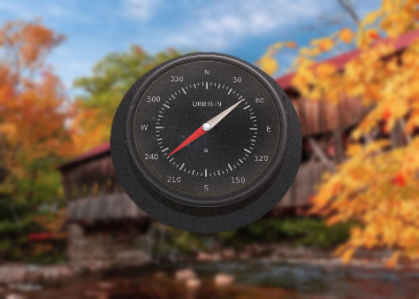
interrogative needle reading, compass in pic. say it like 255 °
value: 230 °
